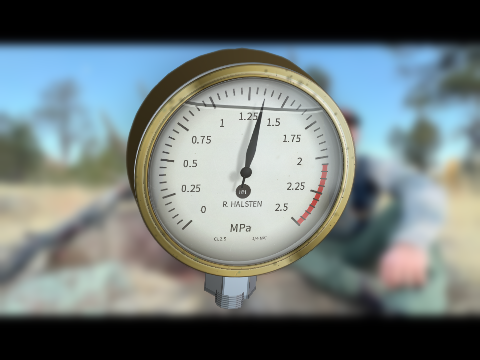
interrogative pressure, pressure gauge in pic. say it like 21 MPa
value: 1.35 MPa
